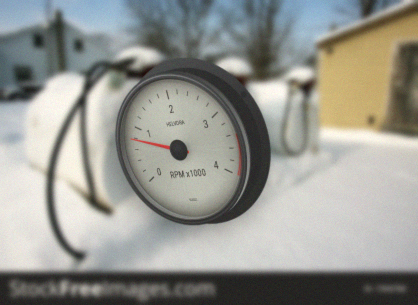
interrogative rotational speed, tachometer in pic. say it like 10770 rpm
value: 800 rpm
